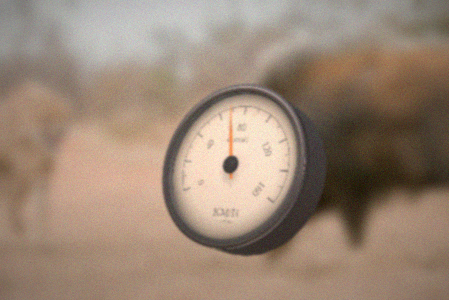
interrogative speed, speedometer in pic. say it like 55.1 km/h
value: 70 km/h
